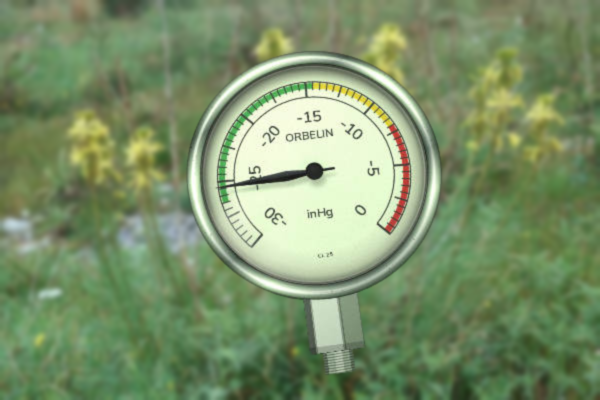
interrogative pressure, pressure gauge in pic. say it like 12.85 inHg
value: -25.5 inHg
